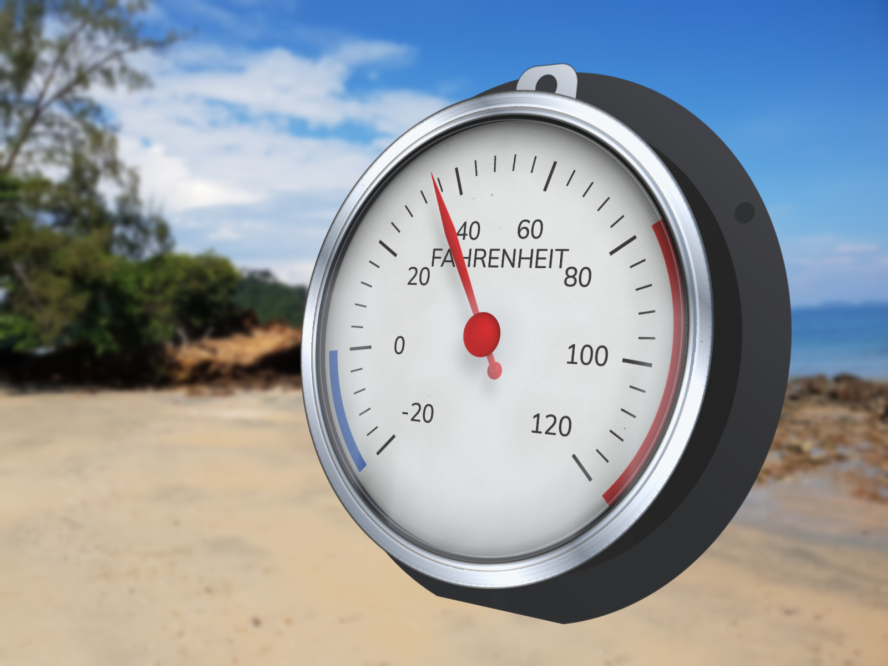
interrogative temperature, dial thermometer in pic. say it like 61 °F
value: 36 °F
